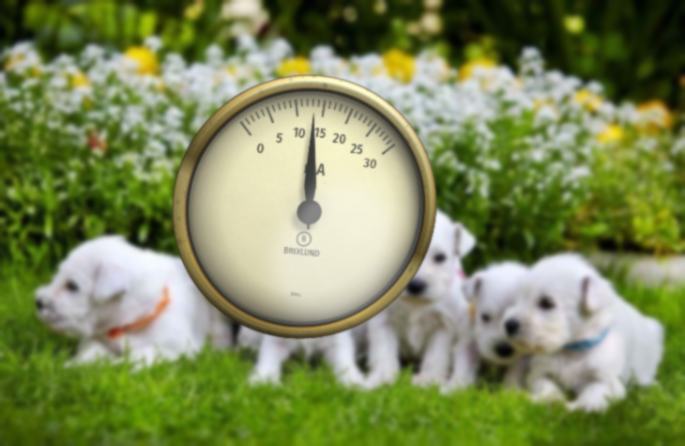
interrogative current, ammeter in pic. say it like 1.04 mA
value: 13 mA
